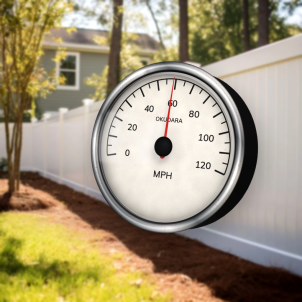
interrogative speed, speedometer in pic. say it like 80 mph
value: 60 mph
